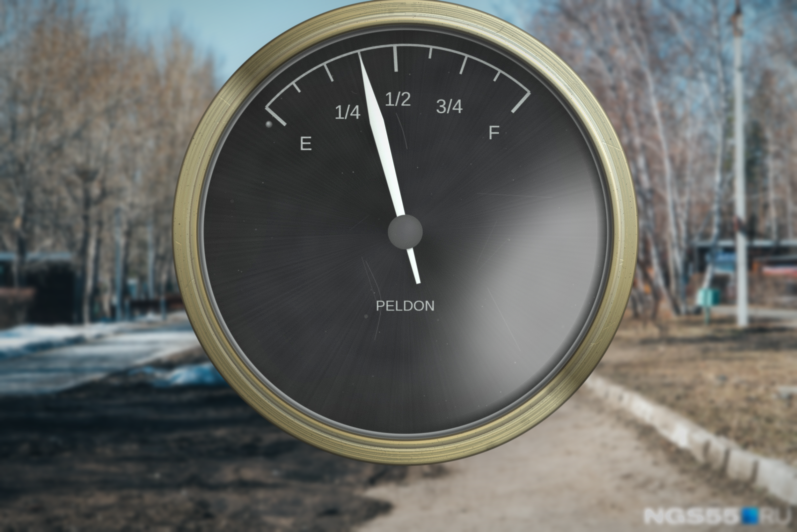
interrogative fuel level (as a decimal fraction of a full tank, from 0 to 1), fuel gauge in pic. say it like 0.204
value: 0.375
